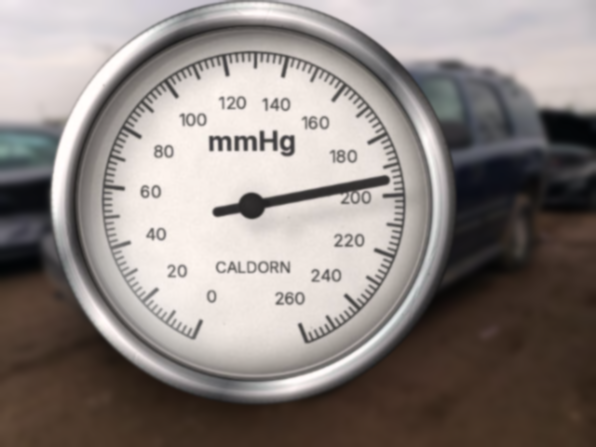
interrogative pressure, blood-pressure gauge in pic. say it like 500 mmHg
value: 194 mmHg
